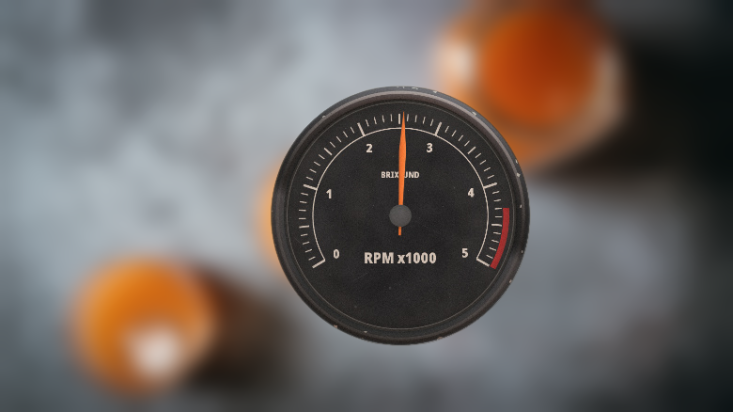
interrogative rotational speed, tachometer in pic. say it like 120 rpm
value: 2550 rpm
